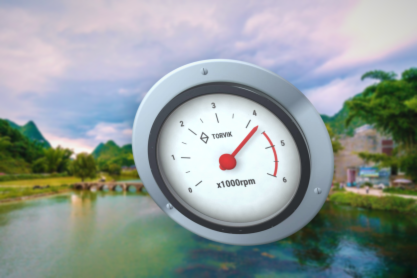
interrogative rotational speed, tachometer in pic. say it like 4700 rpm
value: 4250 rpm
